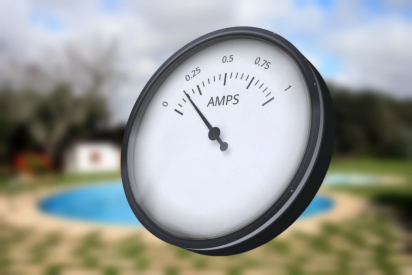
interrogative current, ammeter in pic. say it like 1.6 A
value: 0.15 A
